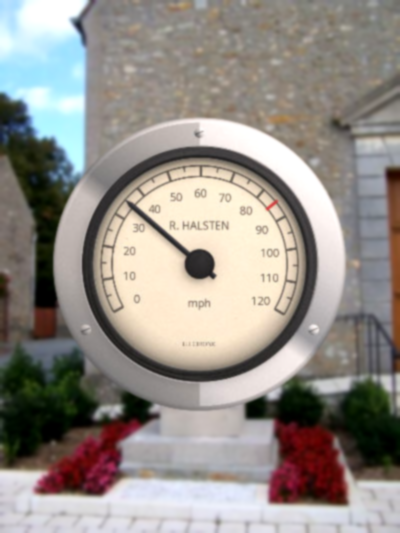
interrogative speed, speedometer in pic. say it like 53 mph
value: 35 mph
